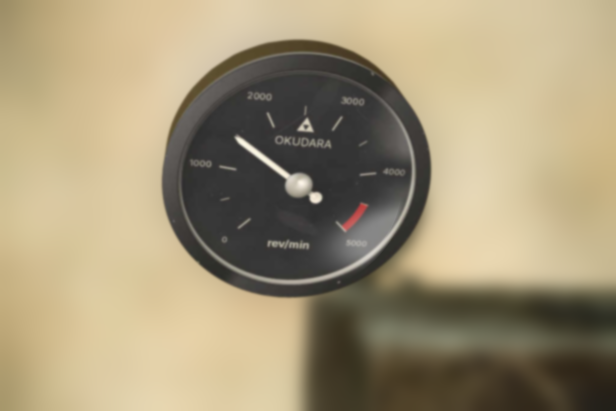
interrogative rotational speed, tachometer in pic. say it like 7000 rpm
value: 1500 rpm
